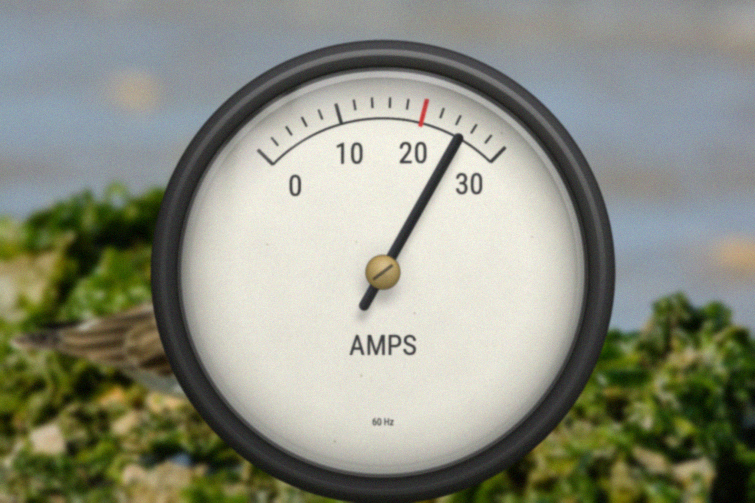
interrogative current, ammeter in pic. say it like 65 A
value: 25 A
